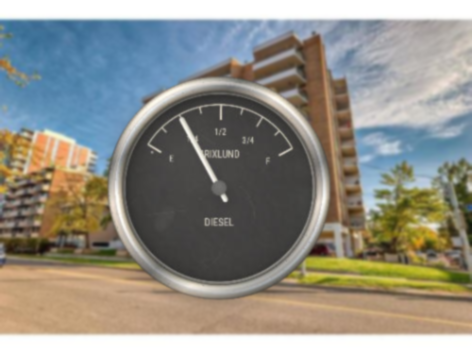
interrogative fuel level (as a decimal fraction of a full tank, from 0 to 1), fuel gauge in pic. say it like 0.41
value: 0.25
